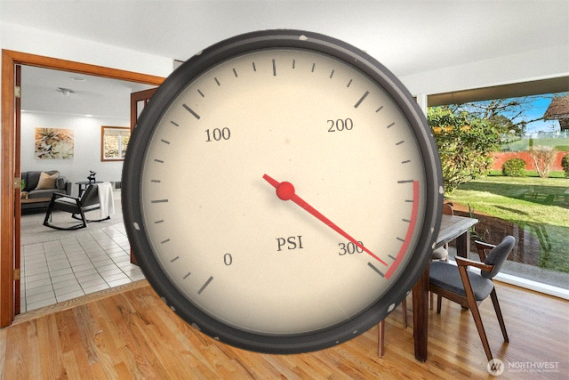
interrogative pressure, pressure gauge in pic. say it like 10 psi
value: 295 psi
